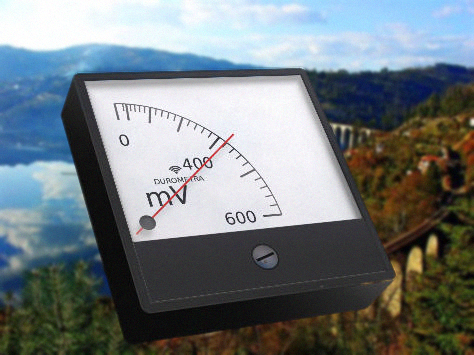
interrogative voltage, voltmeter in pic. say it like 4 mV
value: 420 mV
